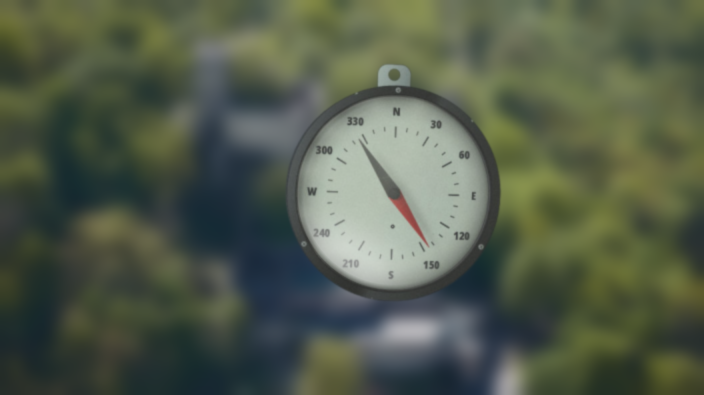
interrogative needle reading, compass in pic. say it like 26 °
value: 145 °
